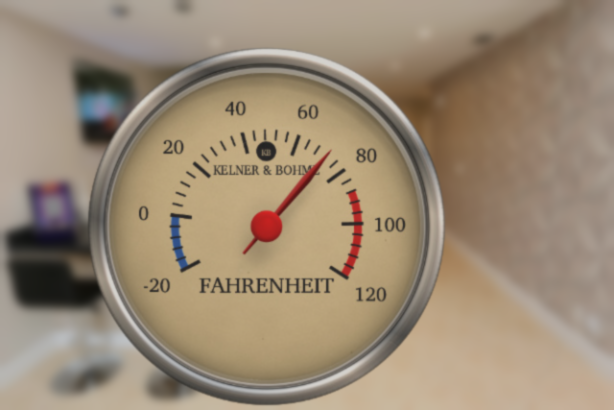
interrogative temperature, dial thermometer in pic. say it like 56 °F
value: 72 °F
